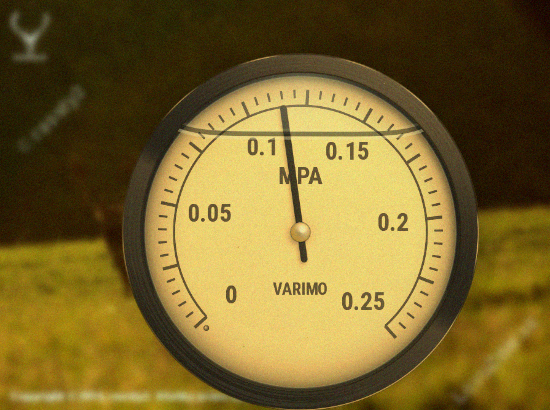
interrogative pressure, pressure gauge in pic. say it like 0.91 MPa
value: 0.115 MPa
